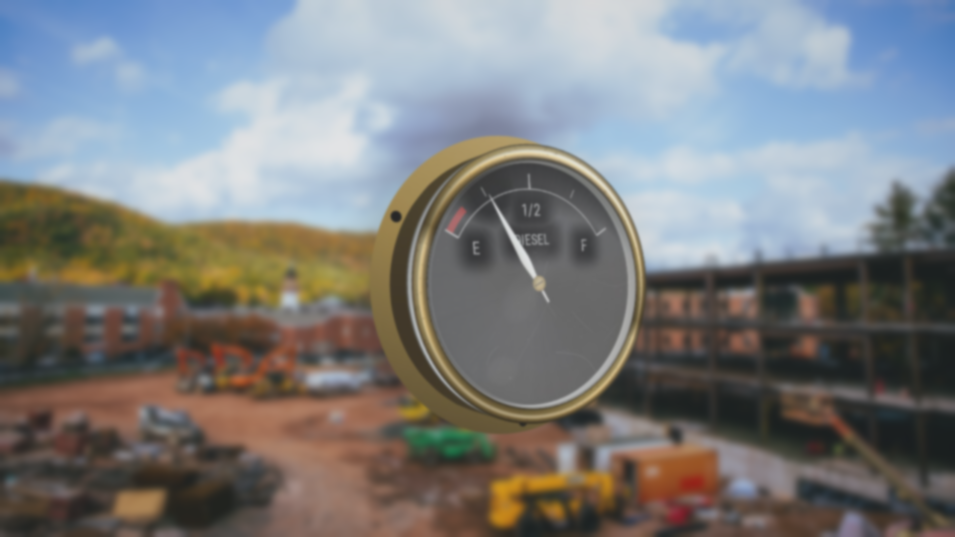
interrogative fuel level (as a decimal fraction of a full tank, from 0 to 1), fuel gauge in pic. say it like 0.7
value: 0.25
